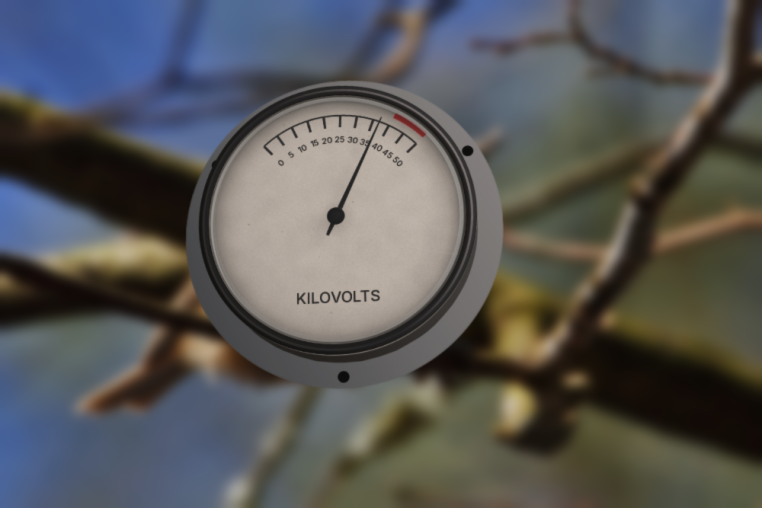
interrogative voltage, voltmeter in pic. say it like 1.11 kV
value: 37.5 kV
